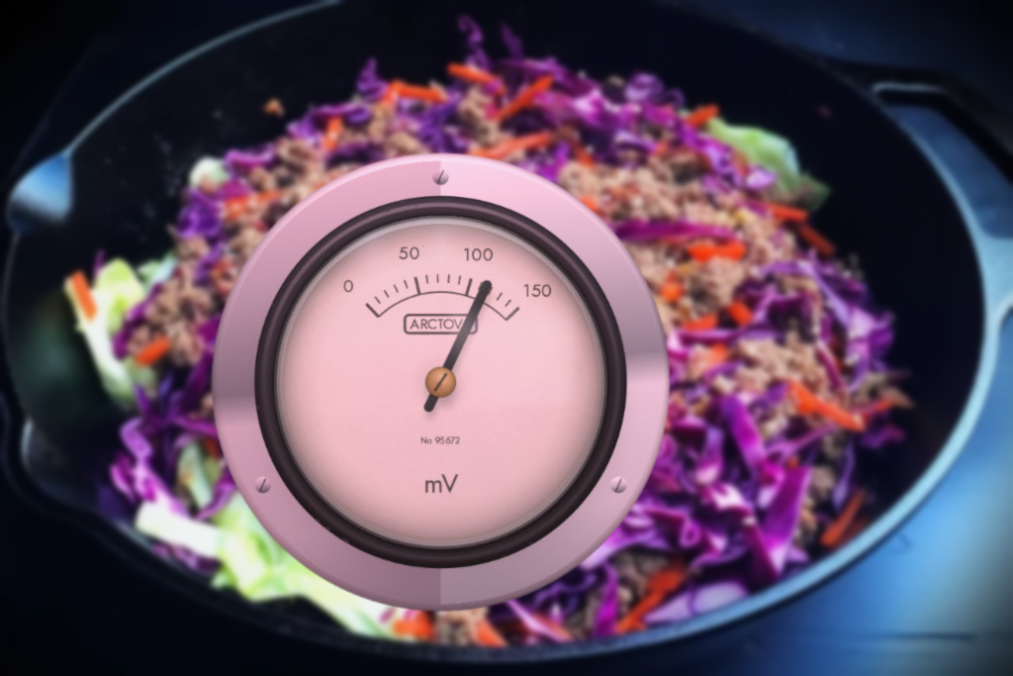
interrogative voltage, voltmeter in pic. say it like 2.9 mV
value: 115 mV
